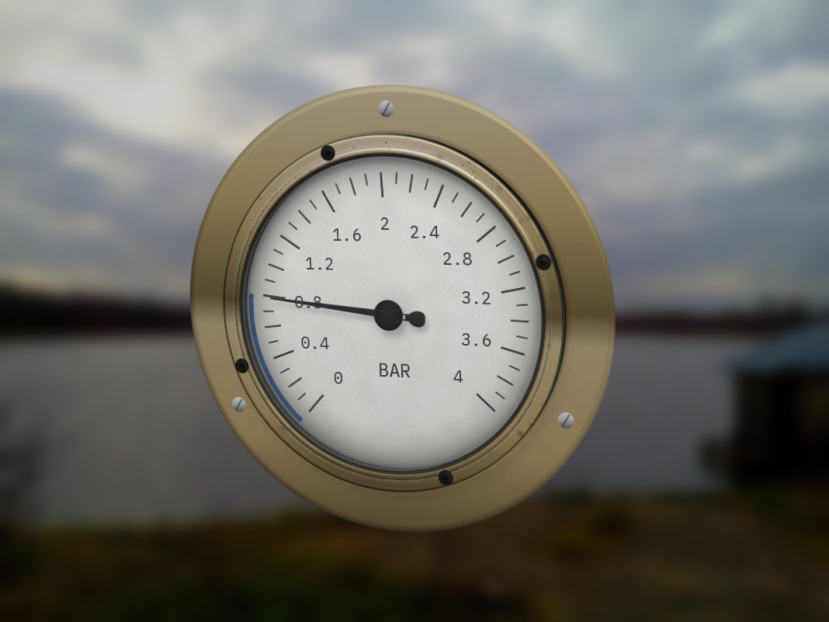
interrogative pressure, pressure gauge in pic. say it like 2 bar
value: 0.8 bar
